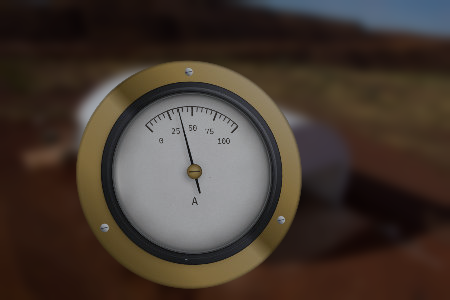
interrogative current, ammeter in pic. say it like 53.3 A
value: 35 A
